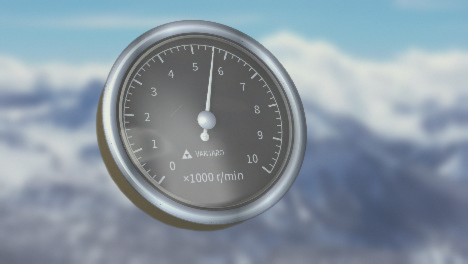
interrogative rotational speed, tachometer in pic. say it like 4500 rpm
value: 5600 rpm
